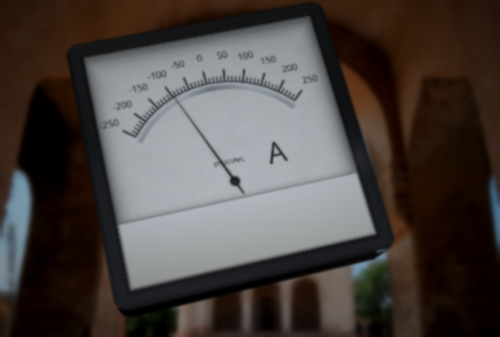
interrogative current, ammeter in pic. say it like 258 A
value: -100 A
